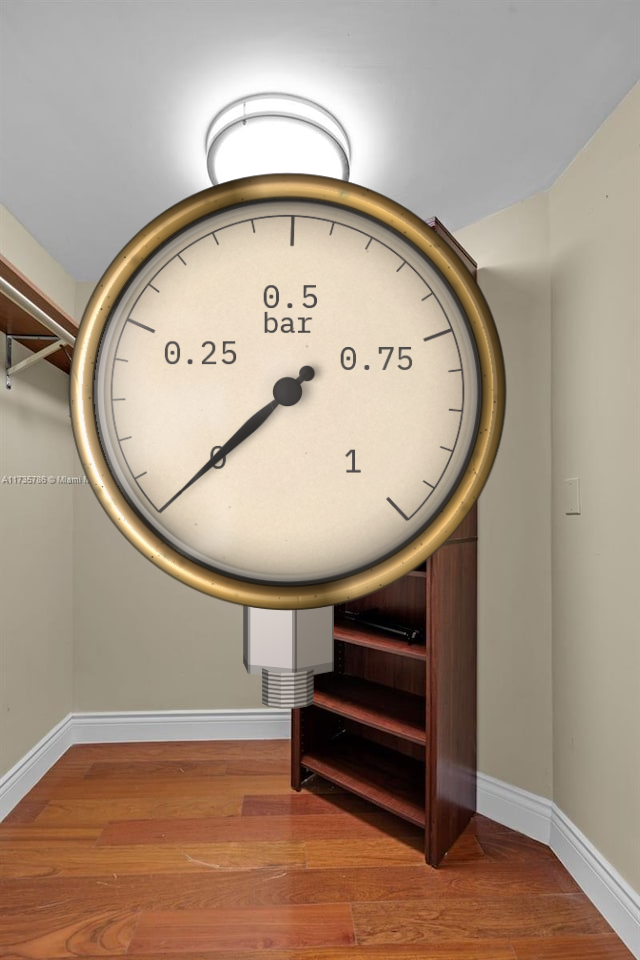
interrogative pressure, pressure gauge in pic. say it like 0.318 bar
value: 0 bar
